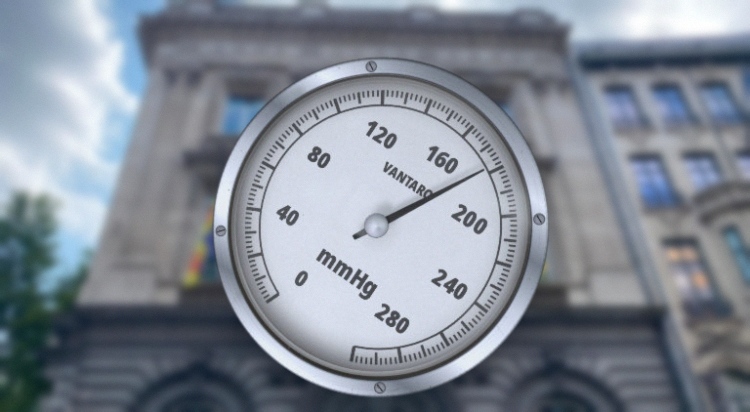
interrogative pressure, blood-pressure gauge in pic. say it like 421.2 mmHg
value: 178 mmHg
